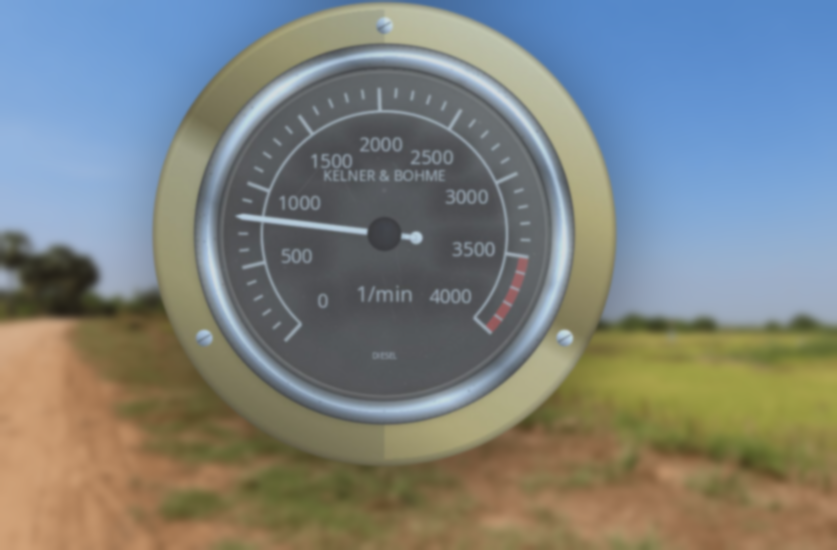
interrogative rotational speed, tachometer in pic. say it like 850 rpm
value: 800 rpm
